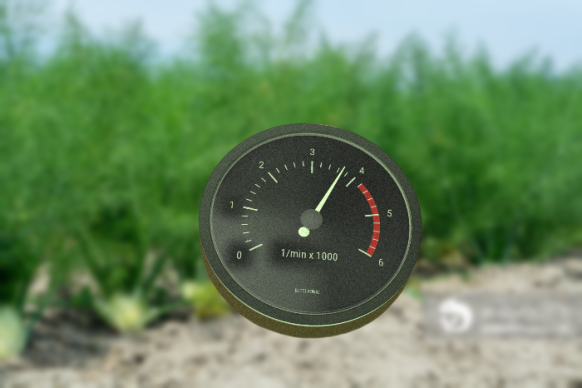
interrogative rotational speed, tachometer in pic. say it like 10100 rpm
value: 3700 rpm
